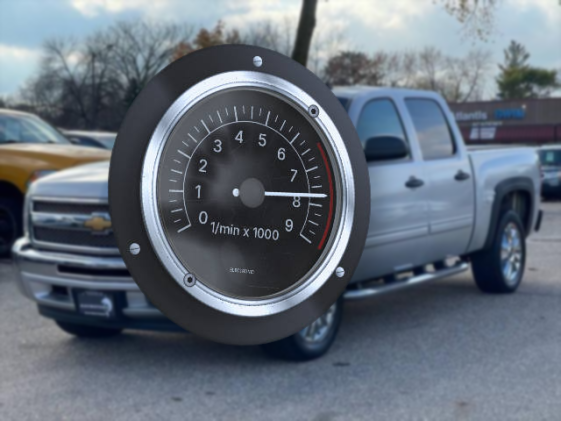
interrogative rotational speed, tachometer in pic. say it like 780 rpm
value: 7750 rpm
